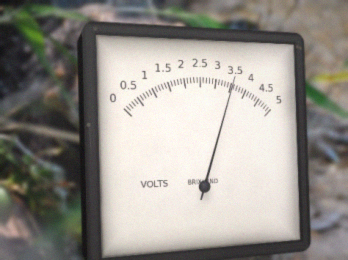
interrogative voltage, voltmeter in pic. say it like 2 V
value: 3.5 V
